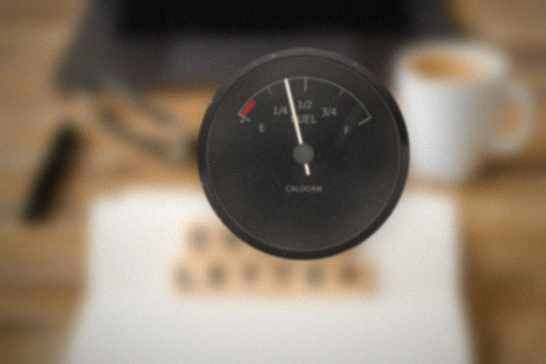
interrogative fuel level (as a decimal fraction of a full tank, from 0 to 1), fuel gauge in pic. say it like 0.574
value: 0.375
